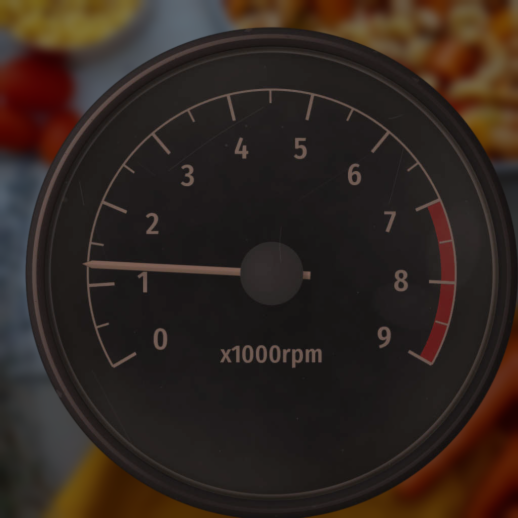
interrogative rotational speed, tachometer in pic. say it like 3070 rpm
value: 1250 rpm
